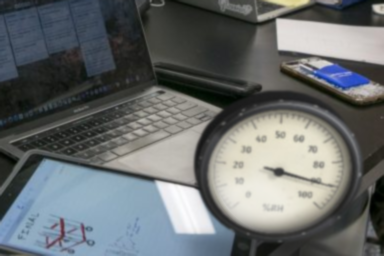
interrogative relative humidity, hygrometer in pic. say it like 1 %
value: 90 %
